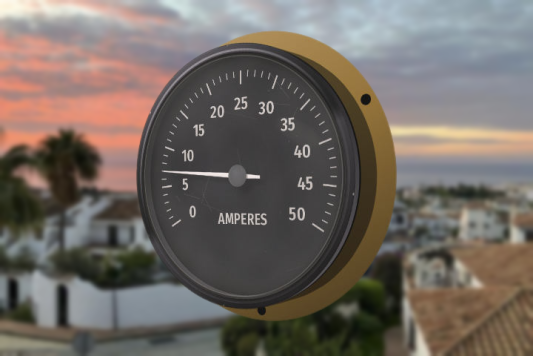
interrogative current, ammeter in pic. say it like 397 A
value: 7 A
